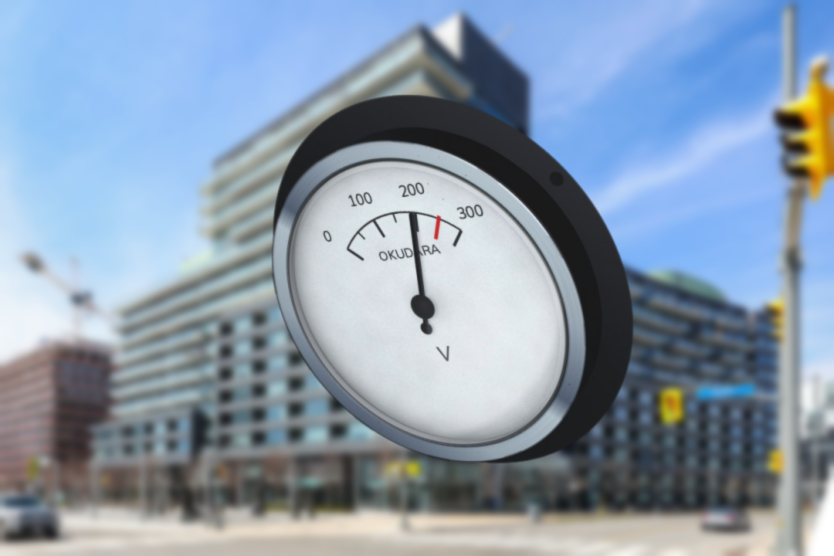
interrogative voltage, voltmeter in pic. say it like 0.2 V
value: 200 V
